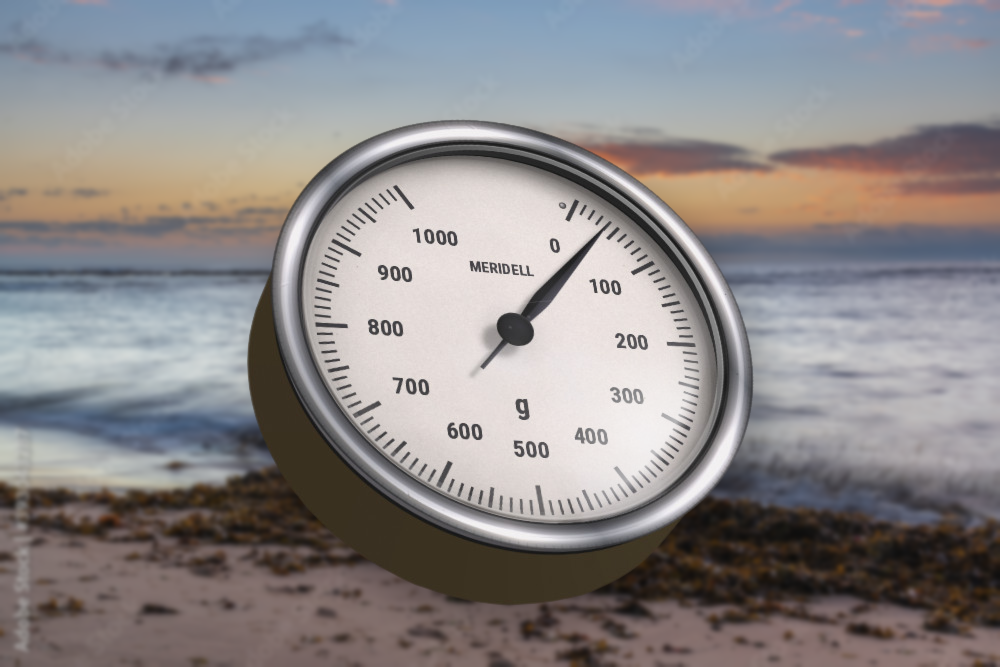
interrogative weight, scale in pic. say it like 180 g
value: 40 g
